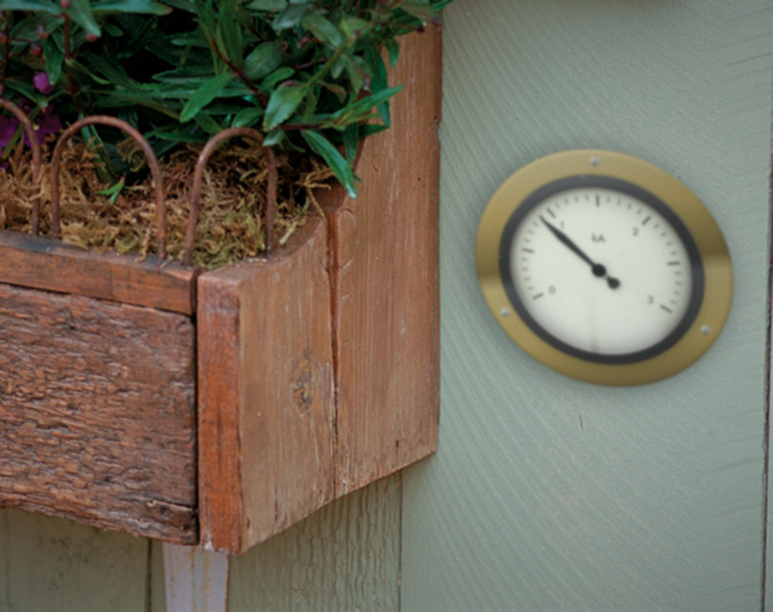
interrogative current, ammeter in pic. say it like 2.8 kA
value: 0.9 kA
